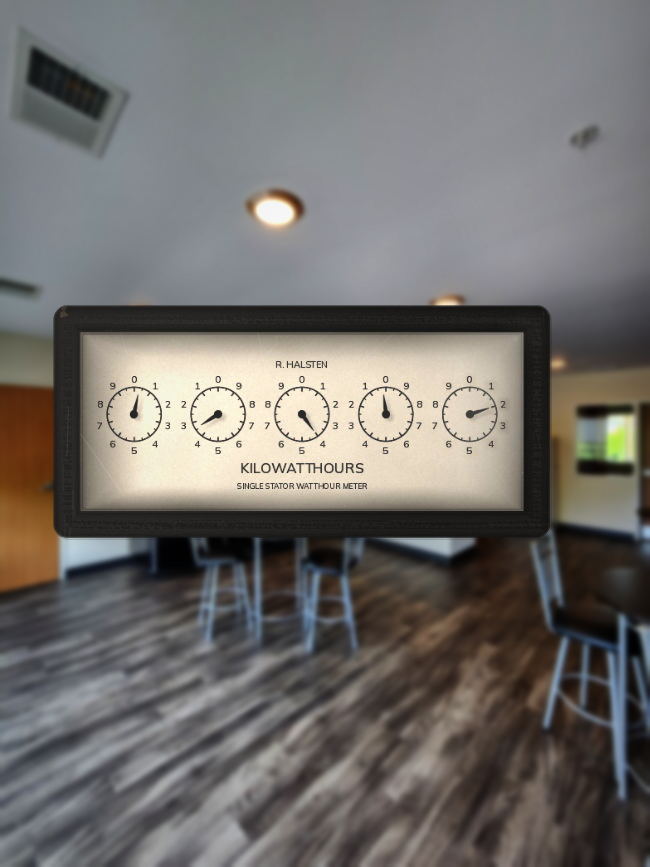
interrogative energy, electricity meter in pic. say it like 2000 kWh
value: 3402 kWh
